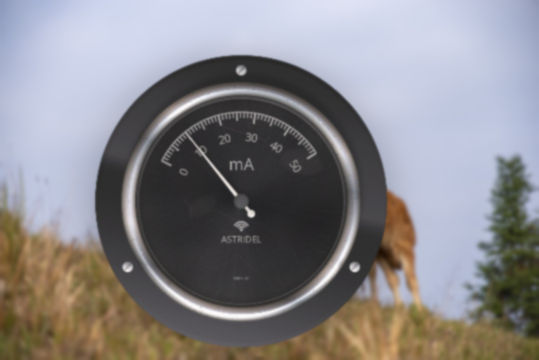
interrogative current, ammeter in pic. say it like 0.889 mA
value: 10 mA
